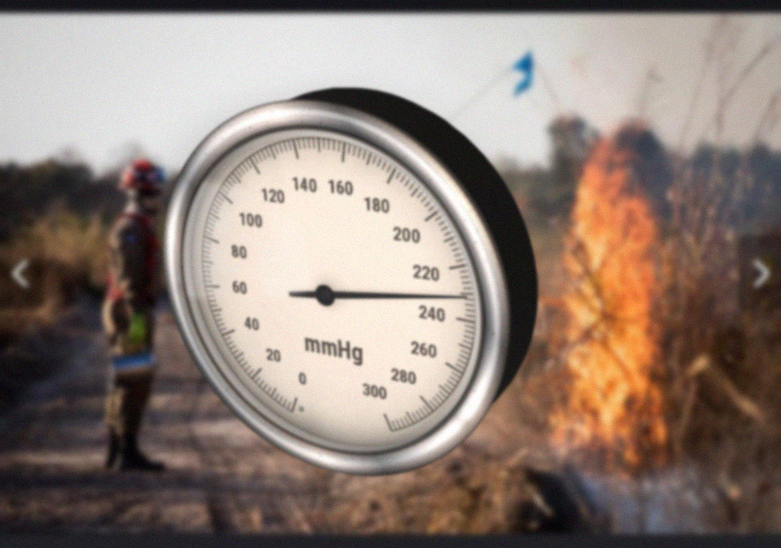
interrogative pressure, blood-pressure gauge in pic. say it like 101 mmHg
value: 230 mmHg
